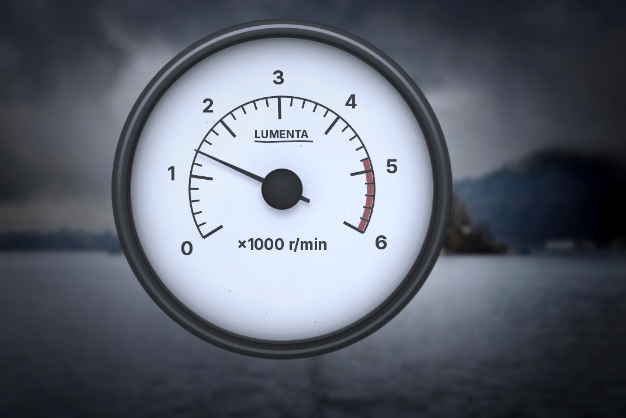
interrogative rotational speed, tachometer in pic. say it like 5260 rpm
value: 1400 rpm
